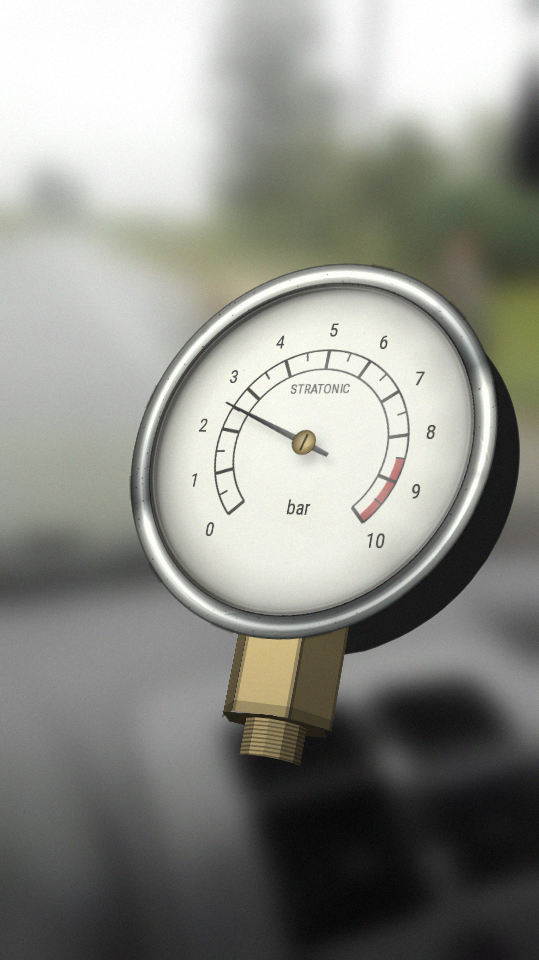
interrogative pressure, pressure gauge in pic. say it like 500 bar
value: 2.5 bar
